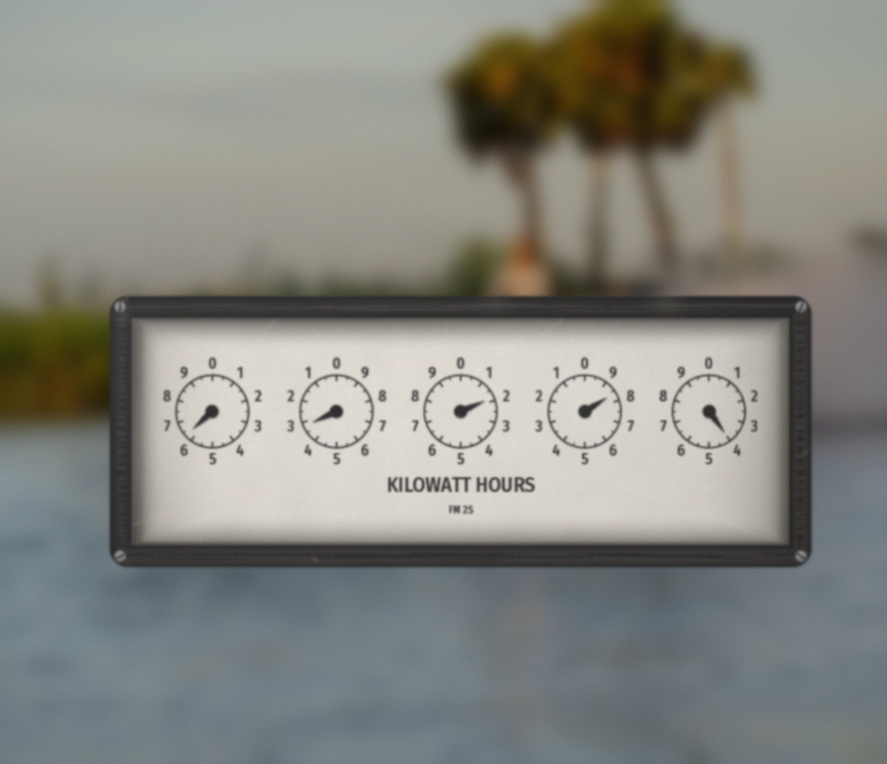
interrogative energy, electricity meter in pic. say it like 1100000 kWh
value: 63184 kWh
